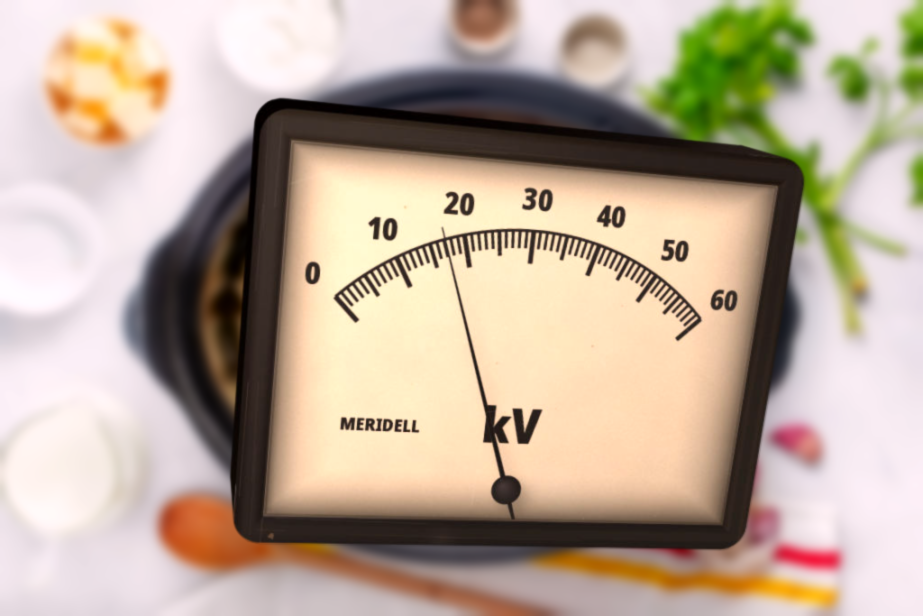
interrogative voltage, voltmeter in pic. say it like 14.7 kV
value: 17 kV
